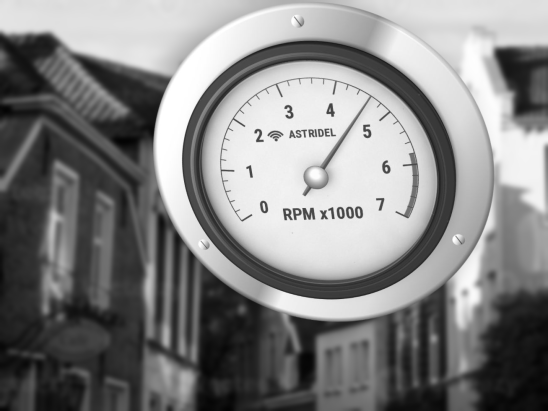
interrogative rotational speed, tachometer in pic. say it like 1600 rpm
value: 4600 rpm
